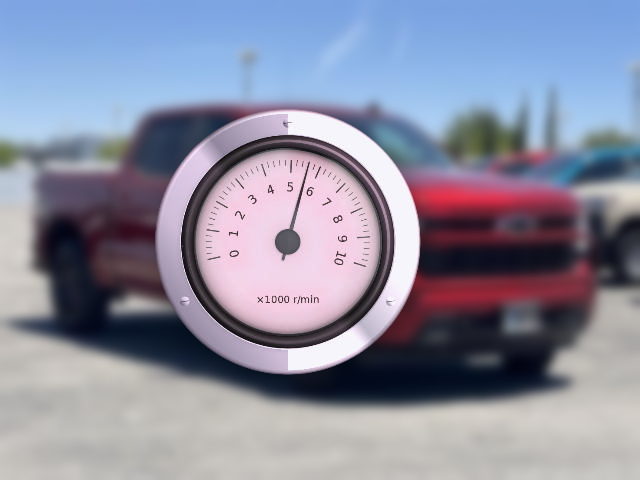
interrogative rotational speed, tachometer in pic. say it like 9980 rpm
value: 5600 rpm
